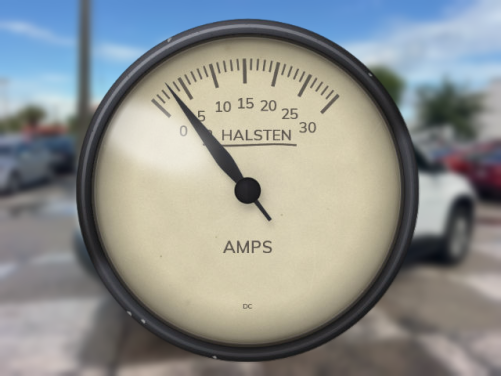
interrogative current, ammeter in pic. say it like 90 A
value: 3 A
